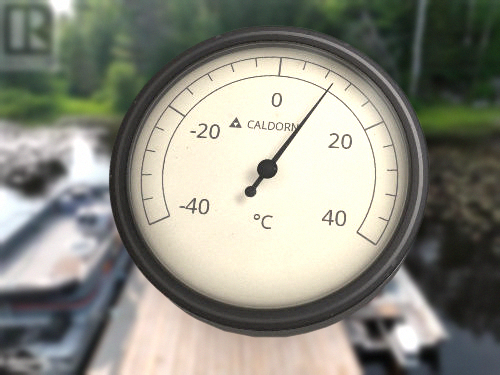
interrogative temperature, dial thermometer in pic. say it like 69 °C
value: 10 °C
